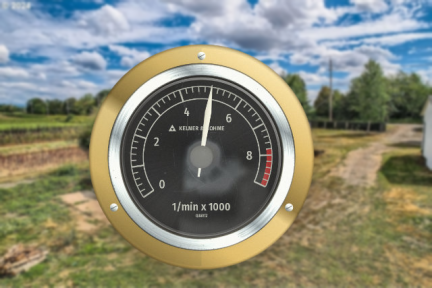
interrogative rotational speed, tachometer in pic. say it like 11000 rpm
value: 5000 rpm
